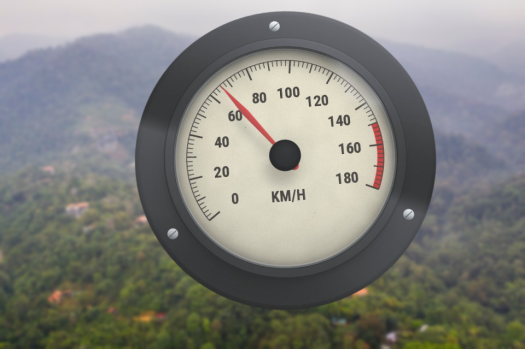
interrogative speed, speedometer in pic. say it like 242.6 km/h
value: 66 km/h
